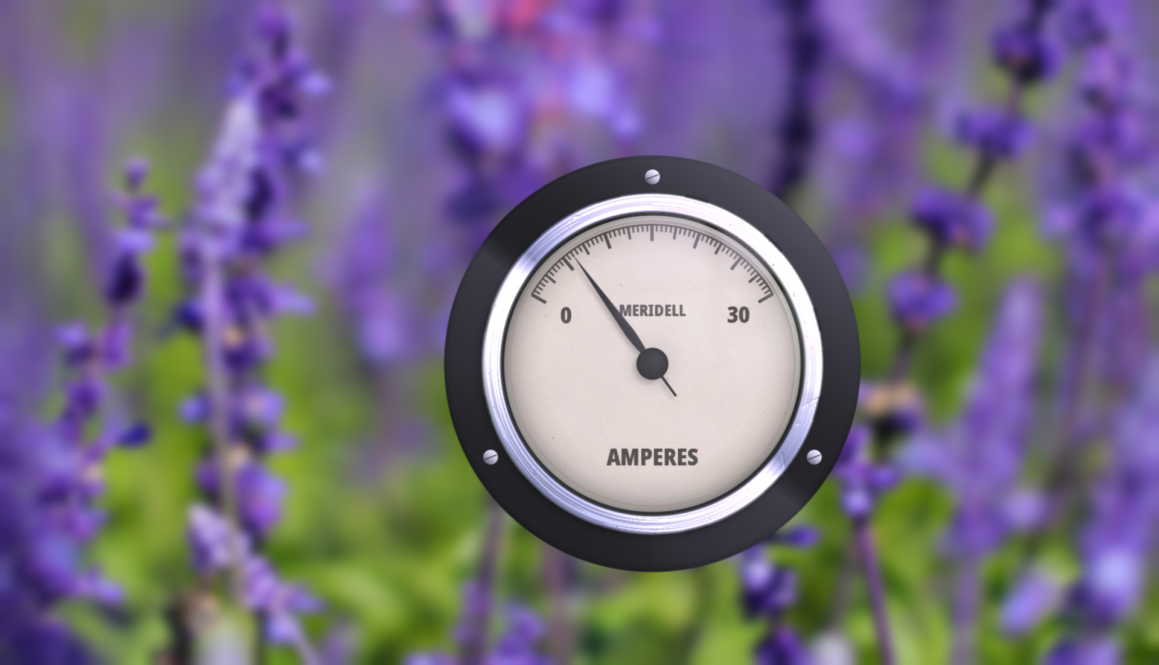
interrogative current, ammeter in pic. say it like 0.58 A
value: 6 A
